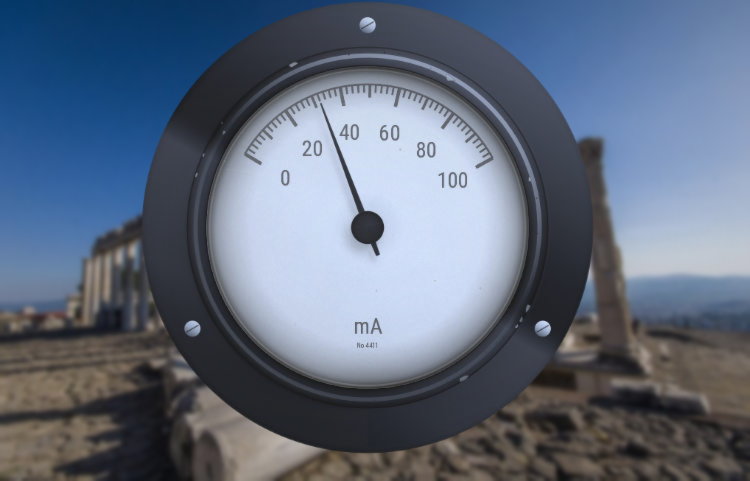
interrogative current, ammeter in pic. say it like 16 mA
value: 32 mA
